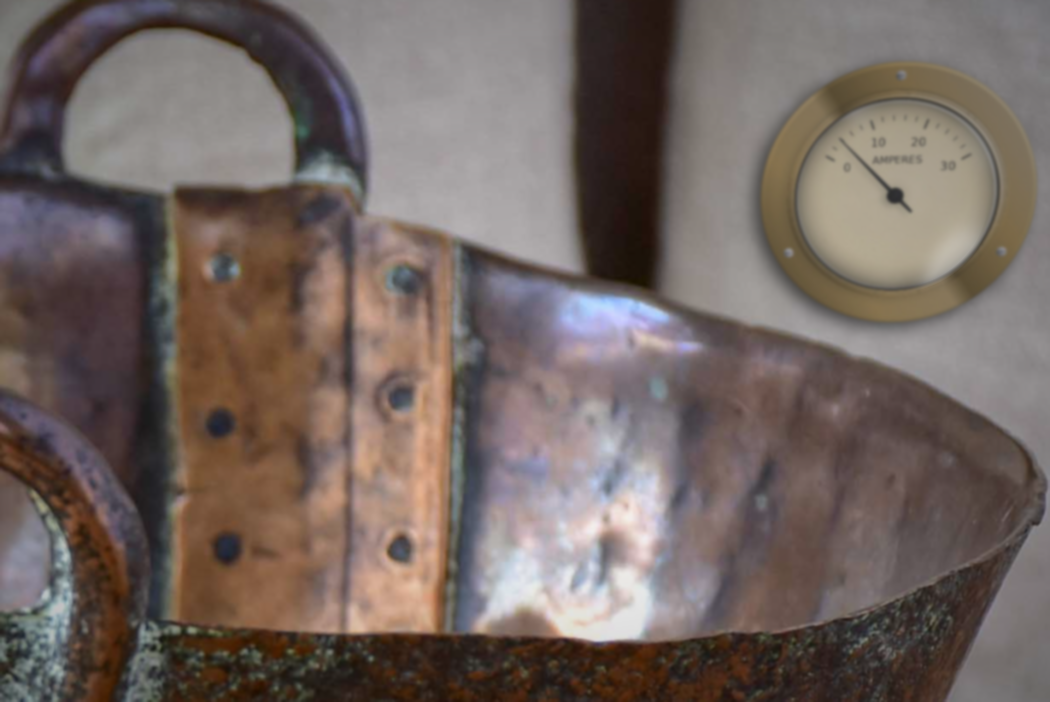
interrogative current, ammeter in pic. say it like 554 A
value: 4 A
